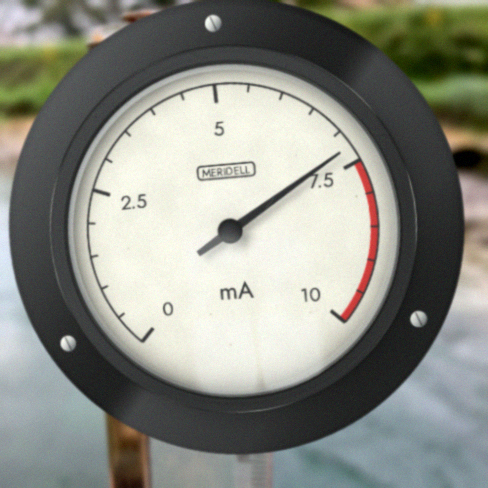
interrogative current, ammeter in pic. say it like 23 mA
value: 7.25 mA
